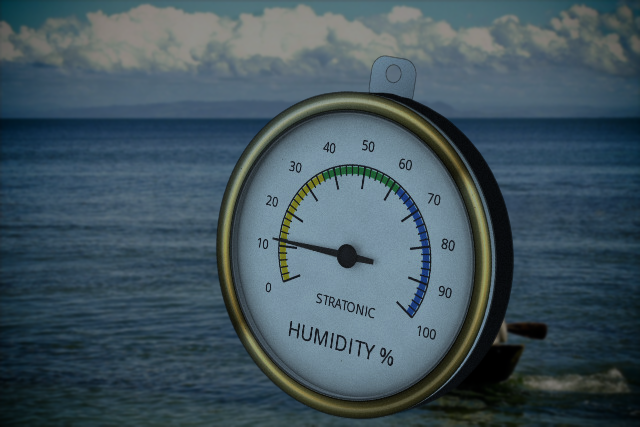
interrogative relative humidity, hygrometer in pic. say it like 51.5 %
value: 12 %
